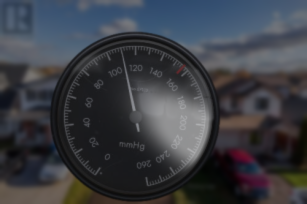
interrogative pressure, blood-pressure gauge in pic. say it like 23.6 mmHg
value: 110 mmHg
